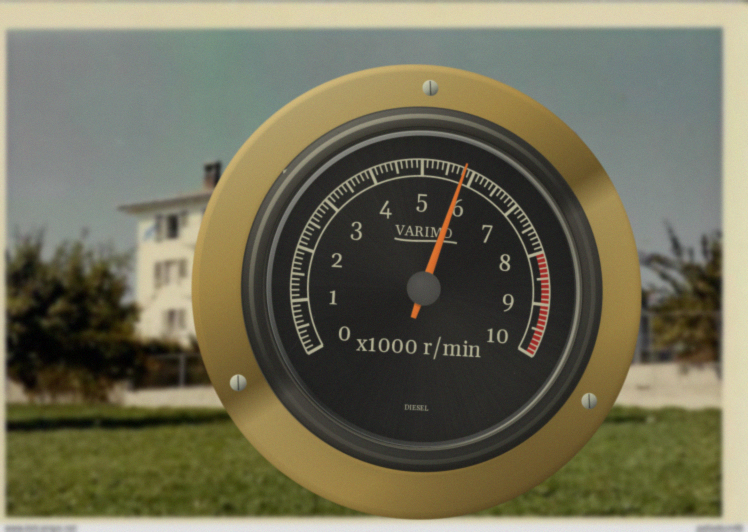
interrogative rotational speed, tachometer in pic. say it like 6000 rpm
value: 5800 rpm
